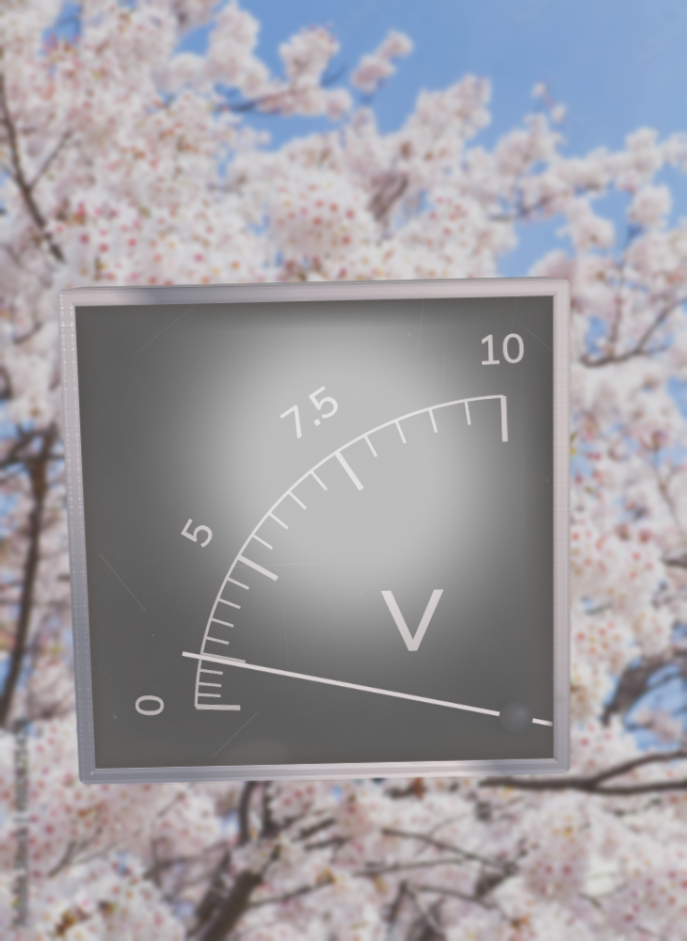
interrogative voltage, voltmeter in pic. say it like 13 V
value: 2.5 V
